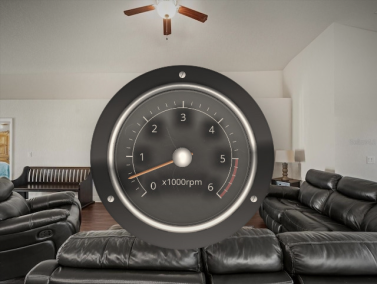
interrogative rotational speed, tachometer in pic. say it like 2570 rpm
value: 500 rpm
